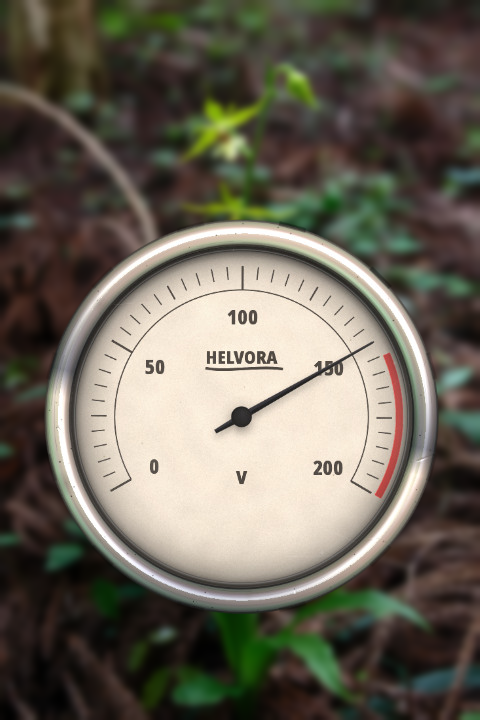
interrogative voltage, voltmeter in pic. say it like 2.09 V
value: 150 V
